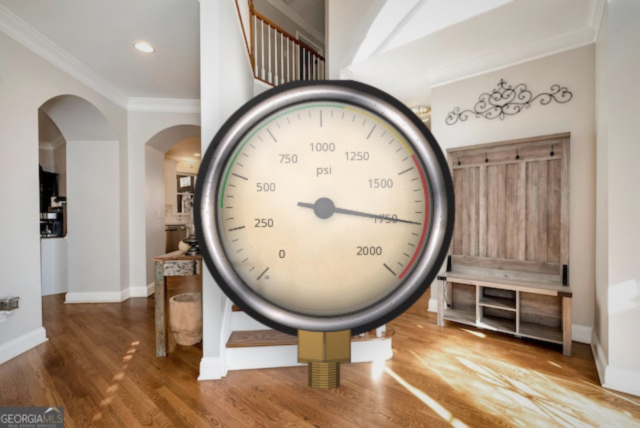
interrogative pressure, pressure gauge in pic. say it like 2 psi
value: 1750 psi
